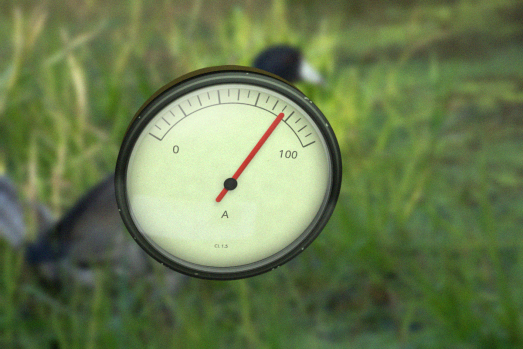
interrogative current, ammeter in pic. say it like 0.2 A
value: 75 A
